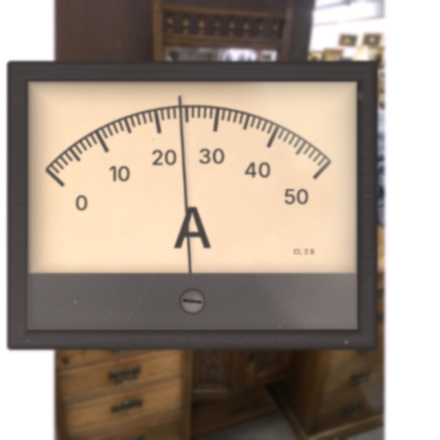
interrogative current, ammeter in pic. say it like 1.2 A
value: 24 A
